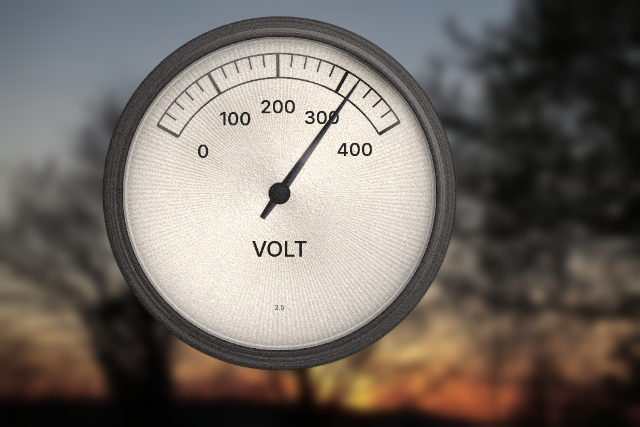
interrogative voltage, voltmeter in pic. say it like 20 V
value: 320 V
